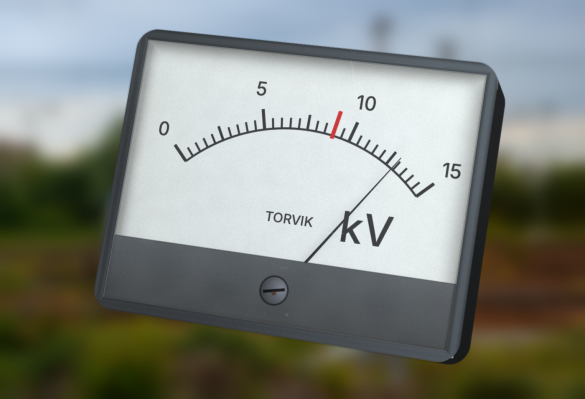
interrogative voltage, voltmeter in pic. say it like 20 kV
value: 13 kV
